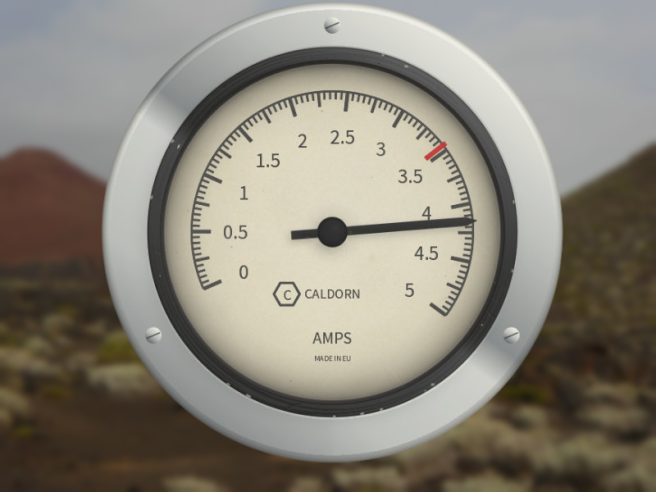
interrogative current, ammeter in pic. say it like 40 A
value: 4.15 A
